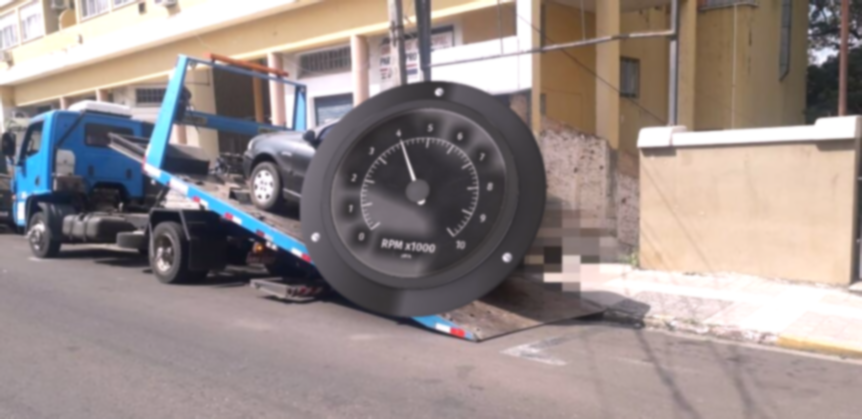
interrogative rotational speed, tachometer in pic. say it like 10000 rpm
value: 4000 rpm
